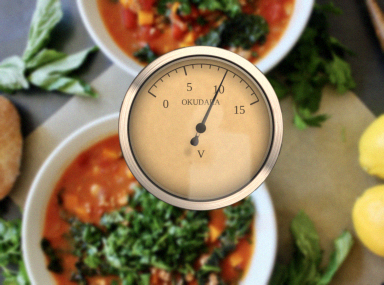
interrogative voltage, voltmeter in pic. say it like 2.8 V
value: 10 V
